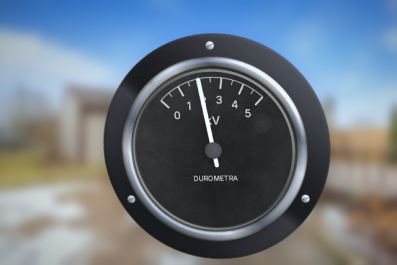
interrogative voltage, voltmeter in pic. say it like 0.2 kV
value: 2 kV
